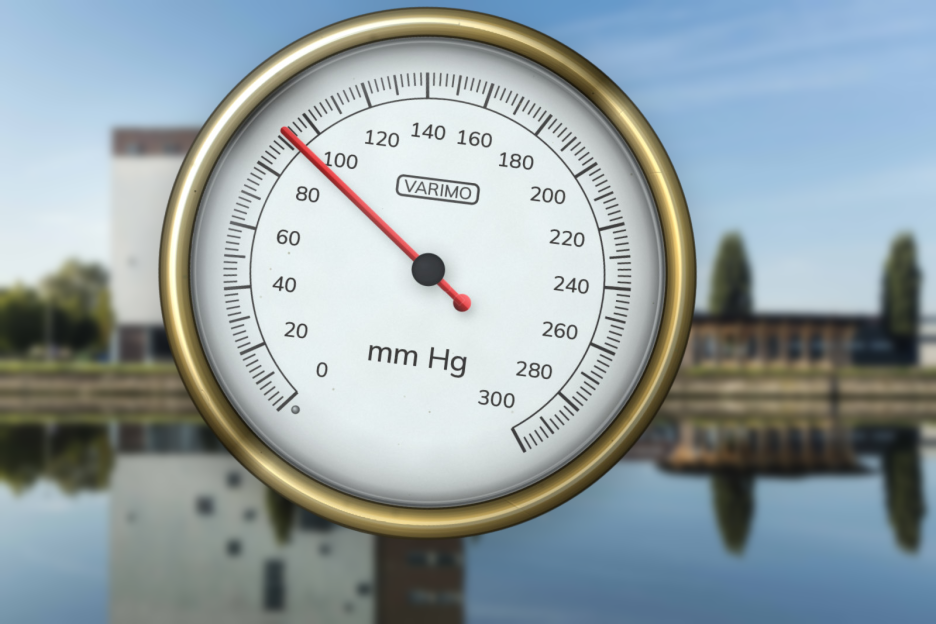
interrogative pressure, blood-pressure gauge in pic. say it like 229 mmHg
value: 92 mmHg
